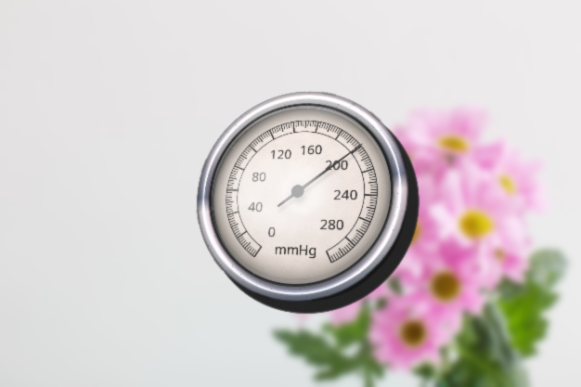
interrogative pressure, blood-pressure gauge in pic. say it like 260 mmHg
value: 200 mmHg
